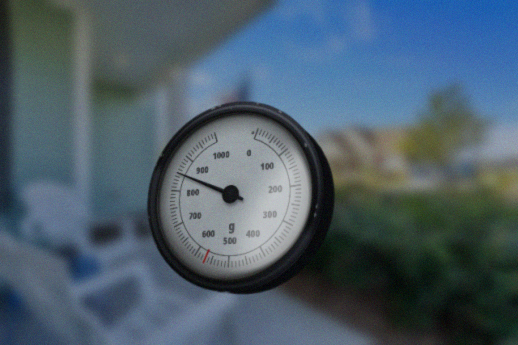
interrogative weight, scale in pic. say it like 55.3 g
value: 850 g
